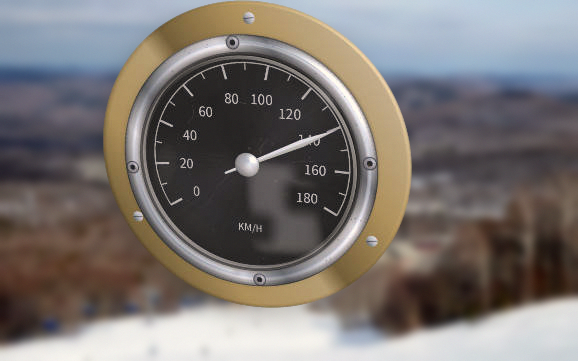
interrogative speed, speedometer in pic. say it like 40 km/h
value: 140 km/h
